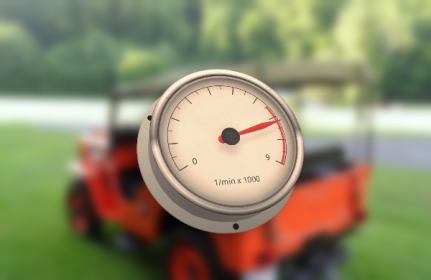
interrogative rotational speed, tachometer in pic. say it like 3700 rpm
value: 7250 rpm
